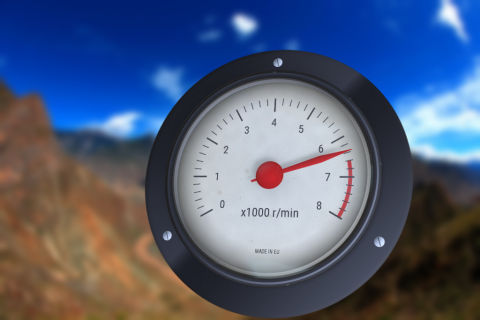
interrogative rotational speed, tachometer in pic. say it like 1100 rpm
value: 6400 rpm
